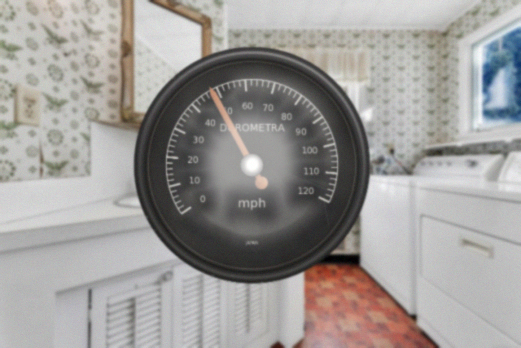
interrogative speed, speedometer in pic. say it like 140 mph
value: 48 mph
